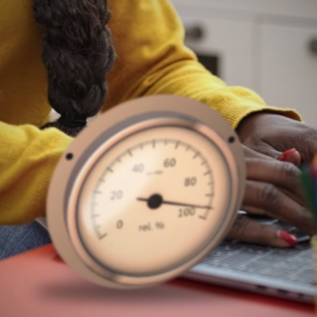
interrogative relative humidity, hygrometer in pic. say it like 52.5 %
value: 95 %
